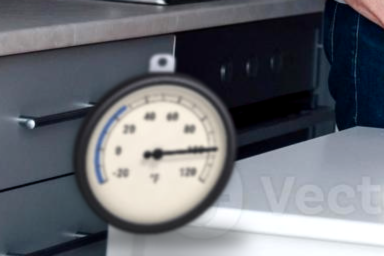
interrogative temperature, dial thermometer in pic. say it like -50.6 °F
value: 100 °F
